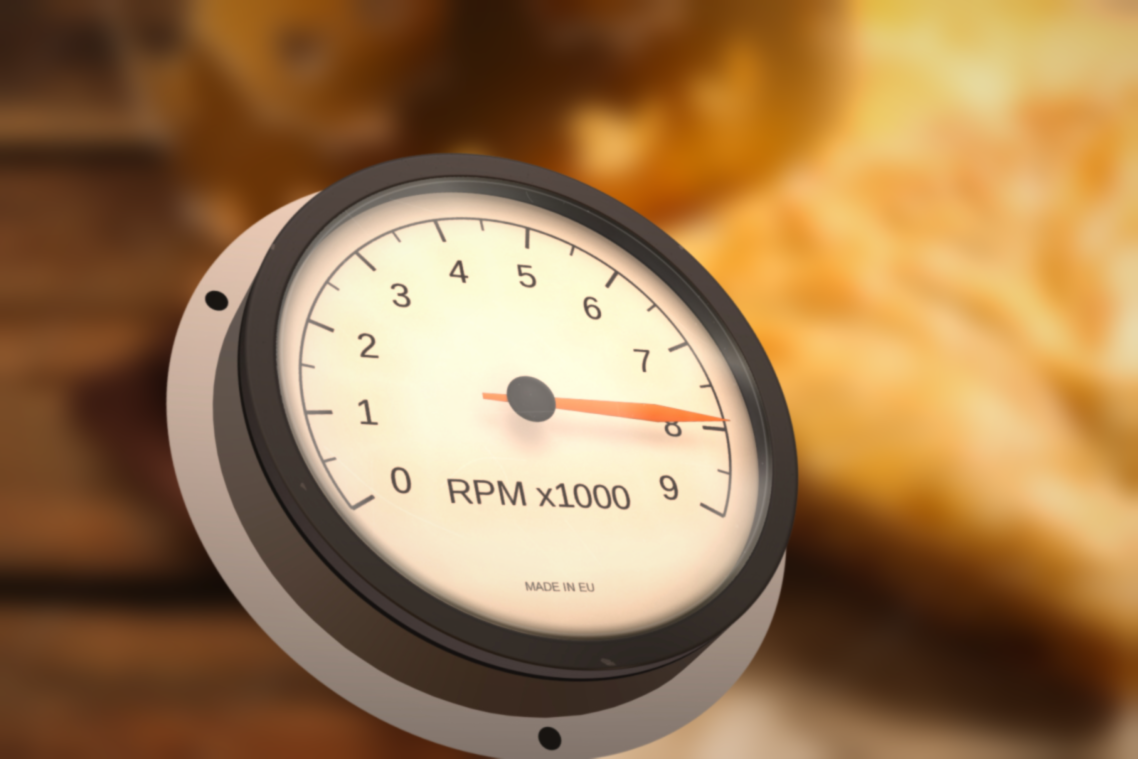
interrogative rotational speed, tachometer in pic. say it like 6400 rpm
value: 8000 rpm
